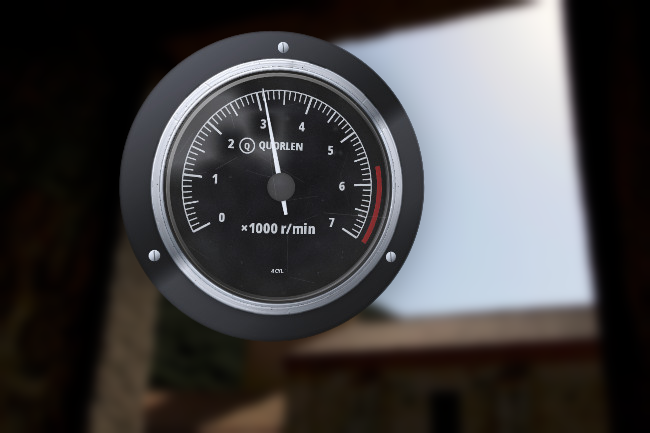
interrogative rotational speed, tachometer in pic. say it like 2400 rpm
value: 3100 rpm
